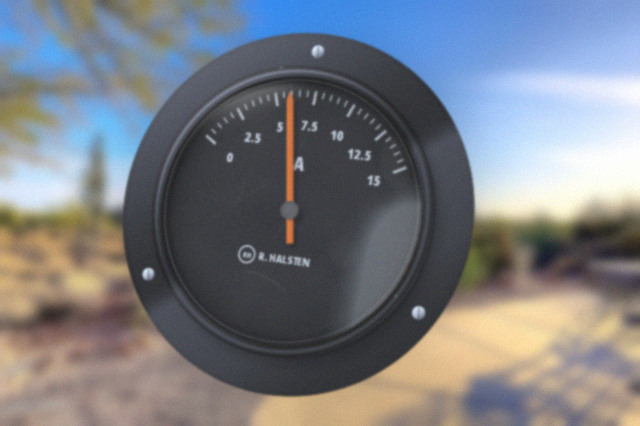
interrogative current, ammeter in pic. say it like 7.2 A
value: 6 A
